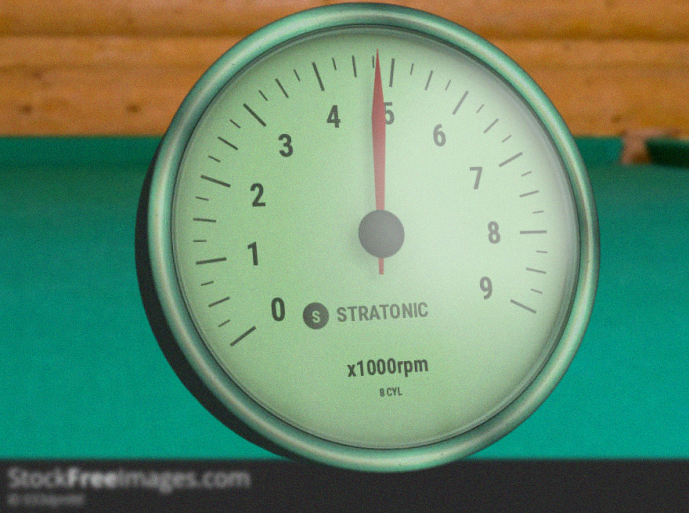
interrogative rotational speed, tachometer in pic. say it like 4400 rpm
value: 4750 rpm
